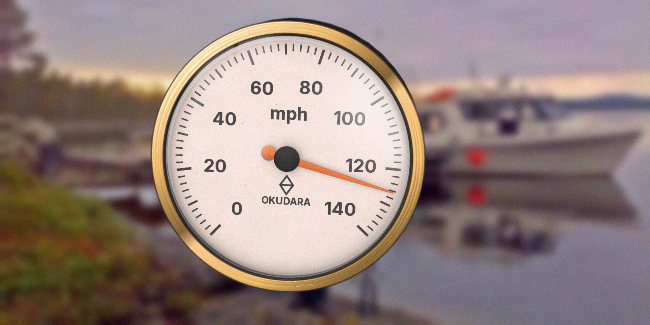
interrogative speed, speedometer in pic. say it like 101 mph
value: 126 mph
